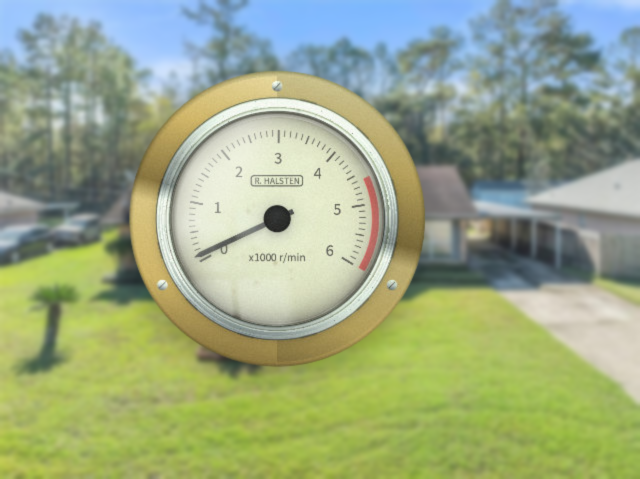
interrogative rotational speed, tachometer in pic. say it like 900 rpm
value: 100 rpm
